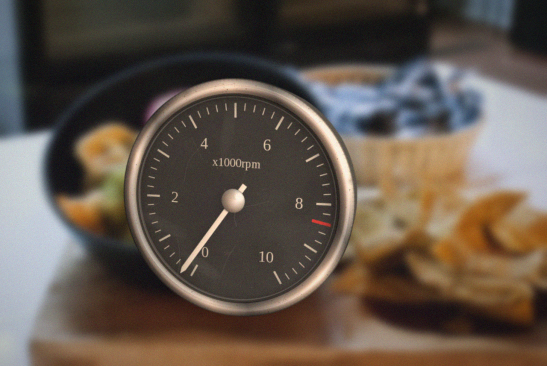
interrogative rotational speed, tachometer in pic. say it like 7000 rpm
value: 200 rpm
